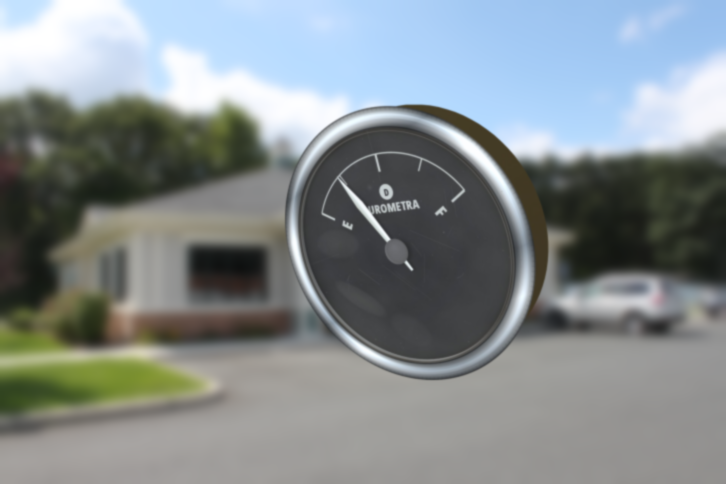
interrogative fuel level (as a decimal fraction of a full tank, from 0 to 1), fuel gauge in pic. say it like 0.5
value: 0.25
